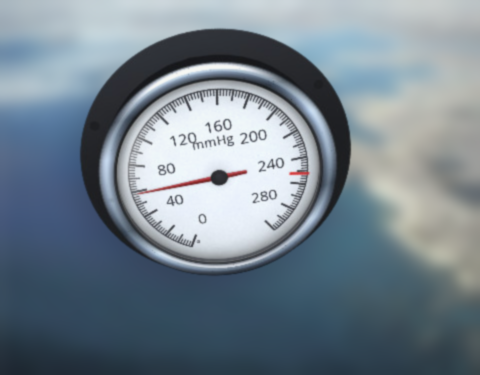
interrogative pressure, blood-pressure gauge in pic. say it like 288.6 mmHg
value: 60 mmHg
